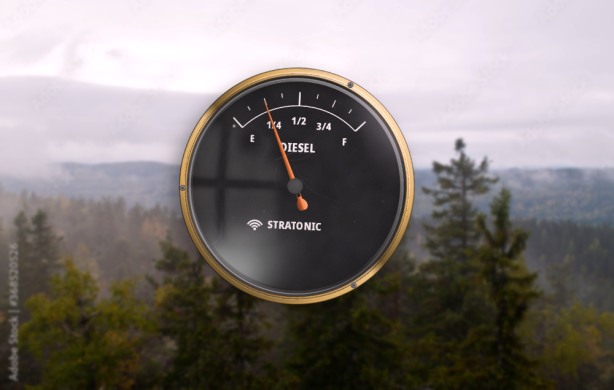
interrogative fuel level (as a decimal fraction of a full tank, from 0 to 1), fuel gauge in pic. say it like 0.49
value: 0.25
